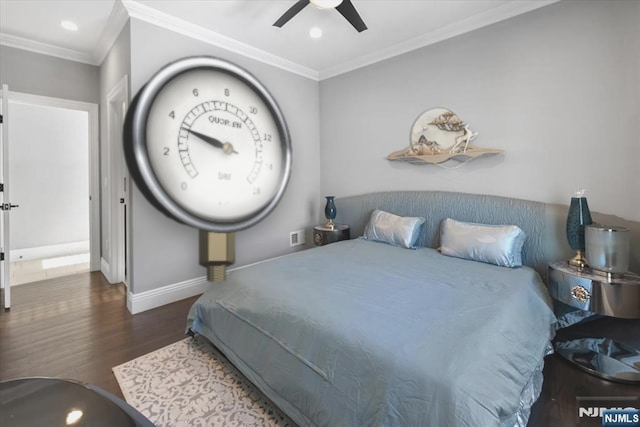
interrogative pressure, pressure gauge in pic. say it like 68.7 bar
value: 3.5 bar
